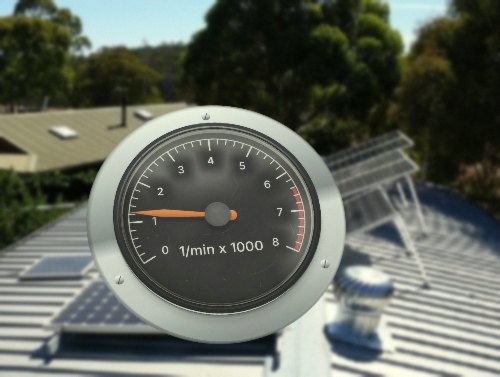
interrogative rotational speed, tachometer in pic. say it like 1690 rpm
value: 1200 rpm
